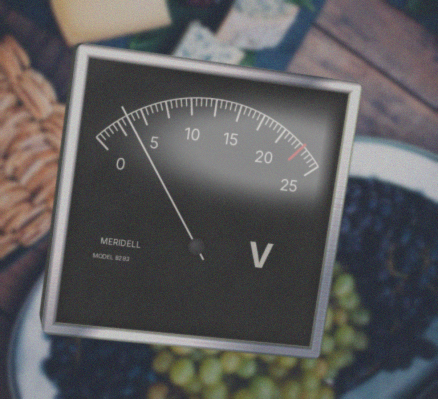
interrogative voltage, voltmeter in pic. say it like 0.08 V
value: 3.5 V
